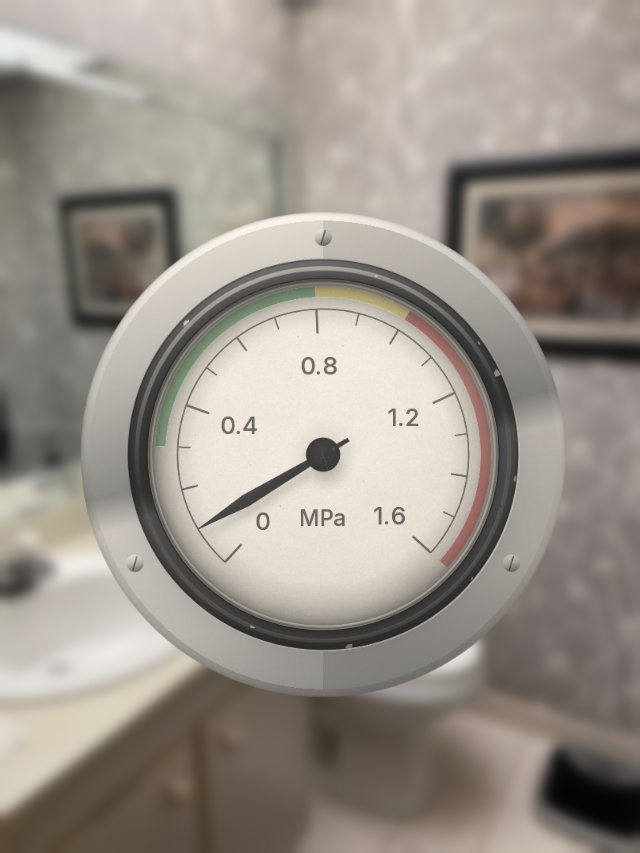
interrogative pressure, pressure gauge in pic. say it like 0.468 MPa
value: 0.1 MPa
